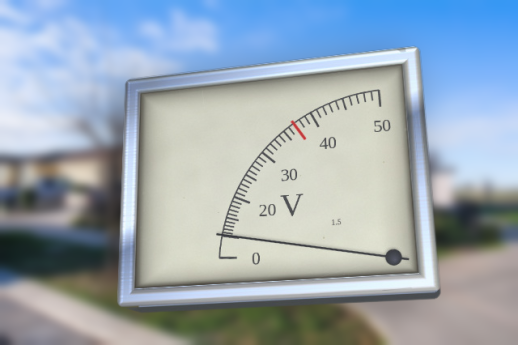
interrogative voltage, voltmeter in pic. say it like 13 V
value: 10 V
